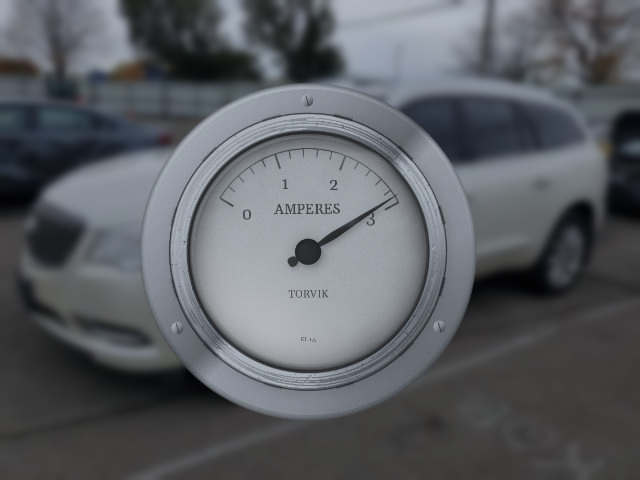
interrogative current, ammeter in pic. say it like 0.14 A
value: 2.9 A
